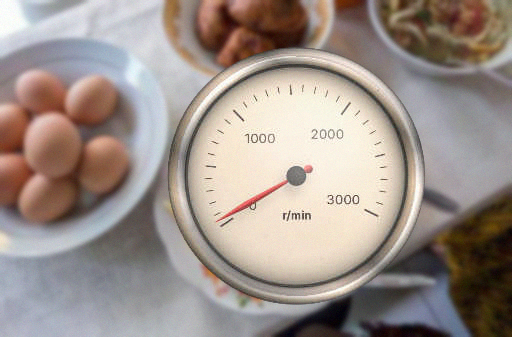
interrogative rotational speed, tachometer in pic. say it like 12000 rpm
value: 50 rpm
